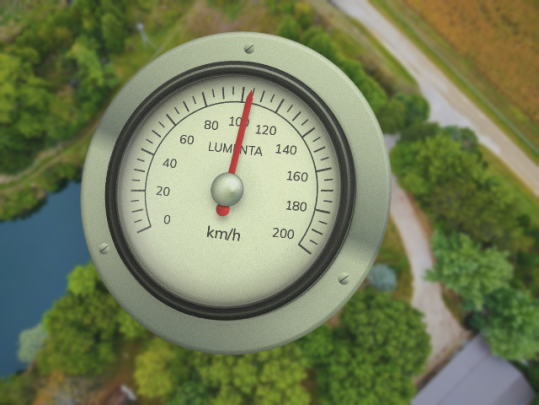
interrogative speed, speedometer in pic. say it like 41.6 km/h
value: 105 km/h
